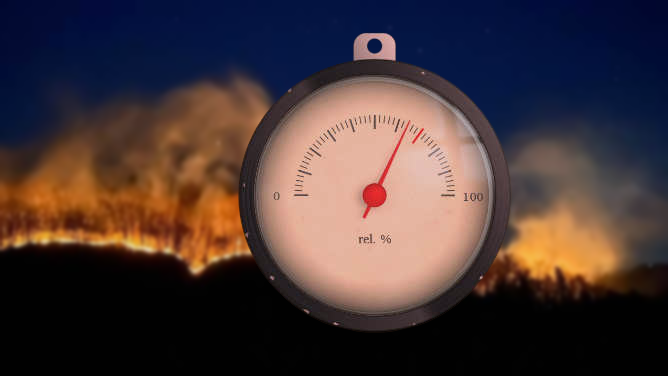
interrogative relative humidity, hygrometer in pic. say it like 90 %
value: 64 %
